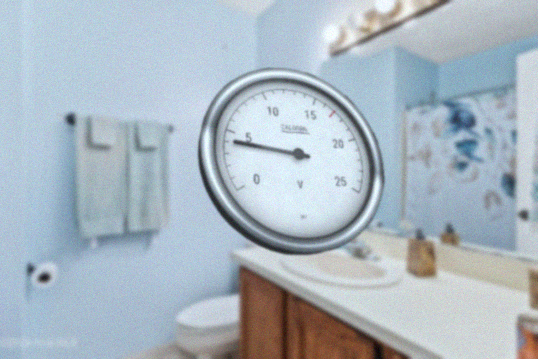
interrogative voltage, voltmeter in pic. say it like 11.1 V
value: 4 V
